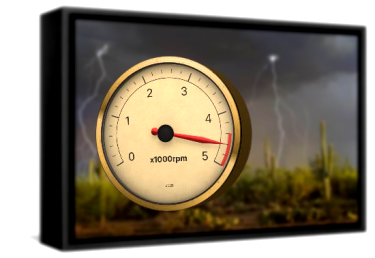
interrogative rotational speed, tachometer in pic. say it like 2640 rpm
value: 4600 rpm
